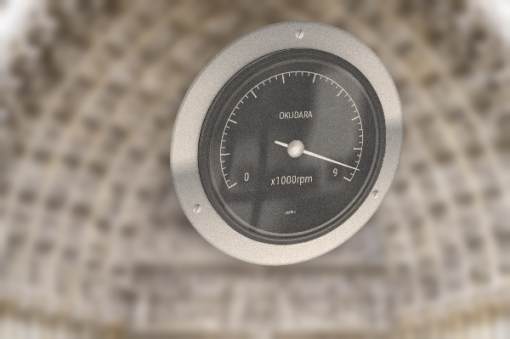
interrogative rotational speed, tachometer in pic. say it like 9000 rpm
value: 8600 rpm
